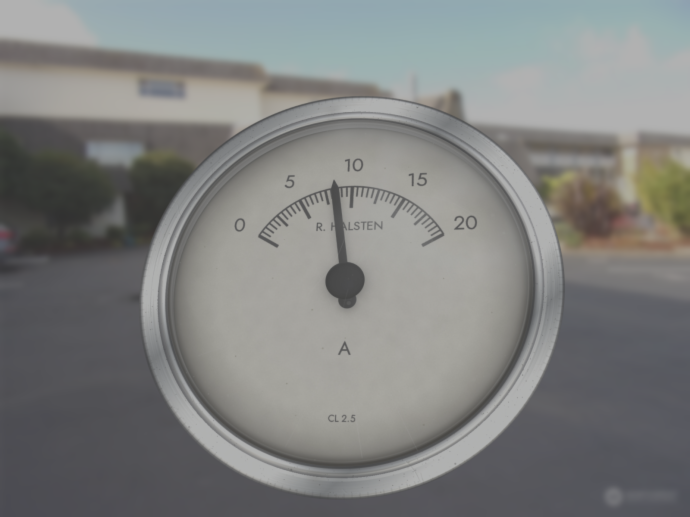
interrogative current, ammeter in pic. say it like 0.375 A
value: 8.5 A
